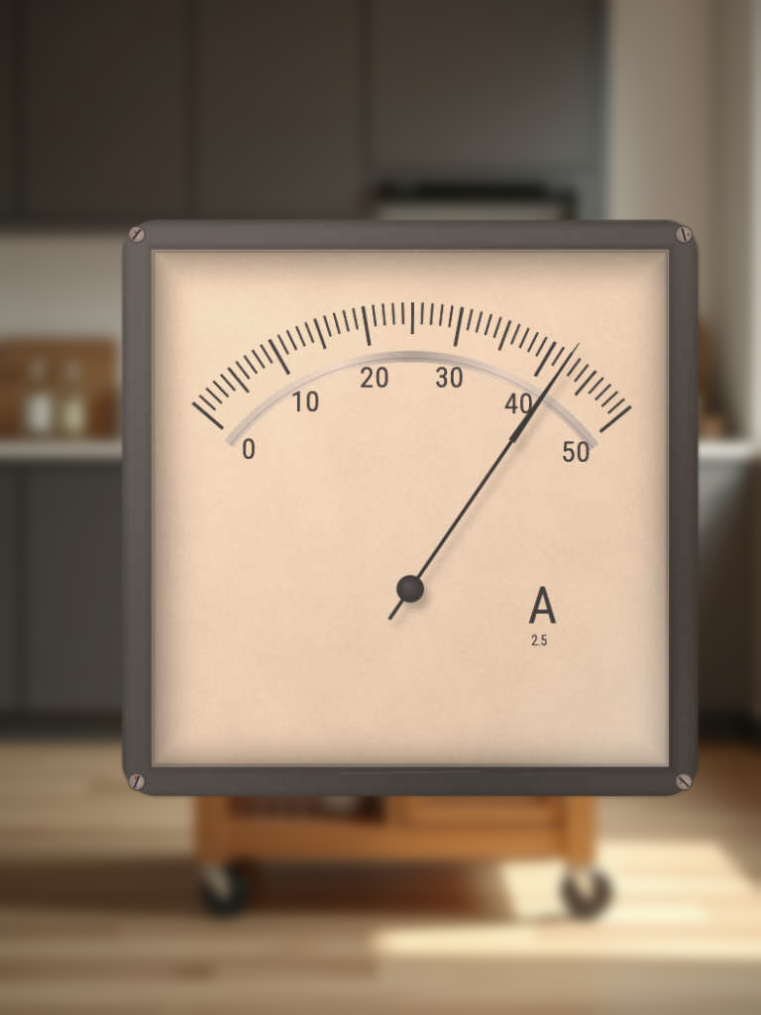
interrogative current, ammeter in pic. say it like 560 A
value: 42 A
